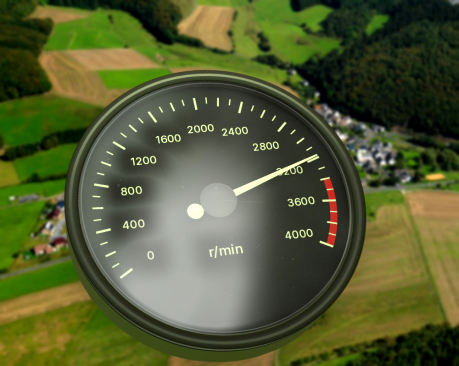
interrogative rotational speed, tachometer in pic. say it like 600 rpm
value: 3200 rpm
